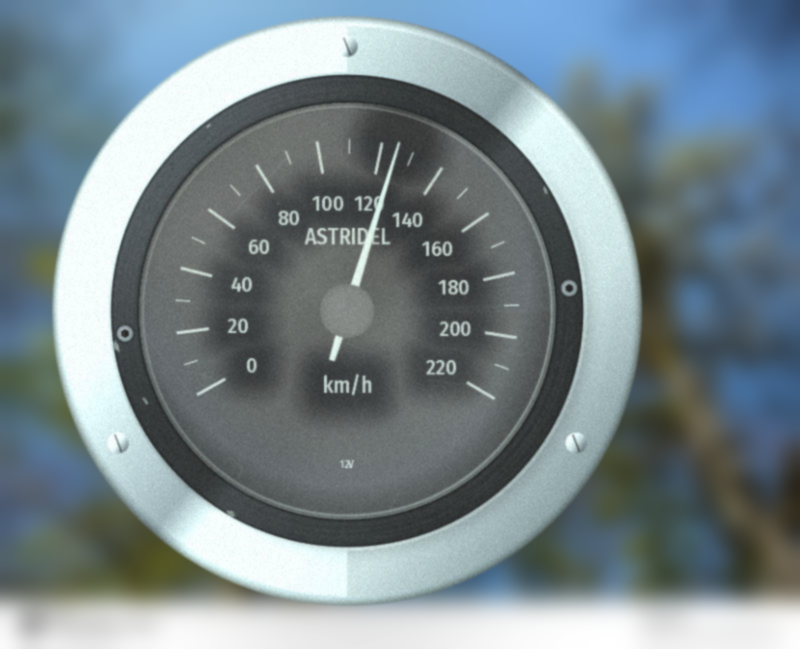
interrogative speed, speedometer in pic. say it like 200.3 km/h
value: 125 km/h
